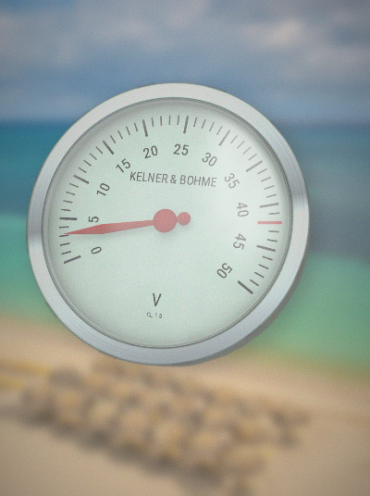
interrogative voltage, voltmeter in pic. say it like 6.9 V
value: 3 V
